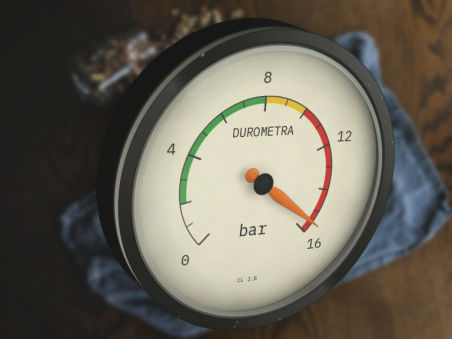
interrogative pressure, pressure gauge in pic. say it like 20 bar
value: 15.5 bar
